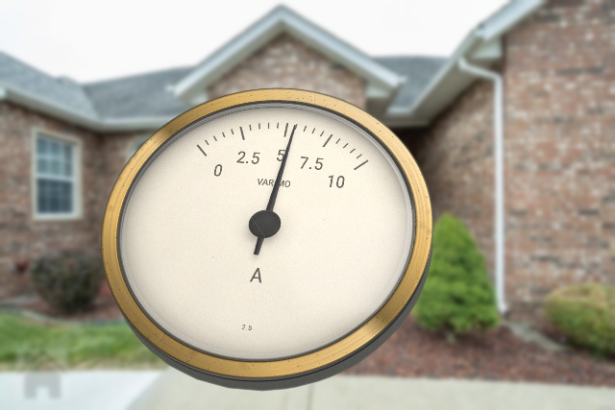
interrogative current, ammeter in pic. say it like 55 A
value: 5.5 A
